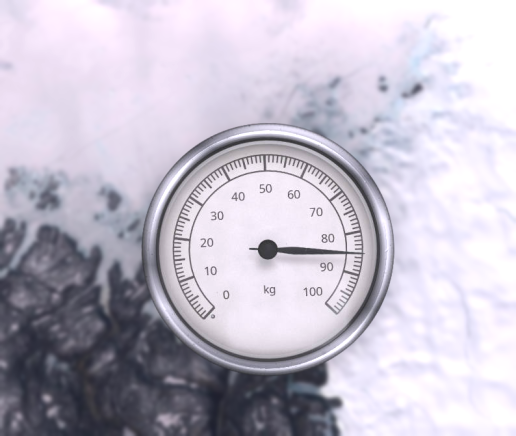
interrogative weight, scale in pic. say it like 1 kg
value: 85 kg
